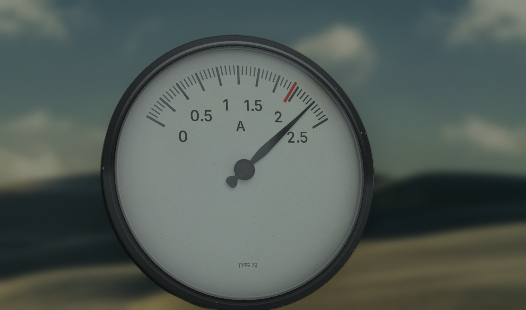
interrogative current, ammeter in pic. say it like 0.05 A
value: 2.25 A
